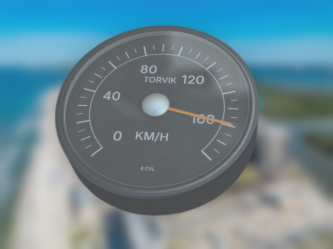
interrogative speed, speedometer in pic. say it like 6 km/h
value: 160 km/h
